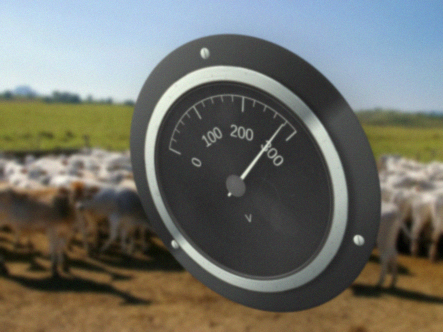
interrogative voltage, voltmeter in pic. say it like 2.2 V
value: 280 V
